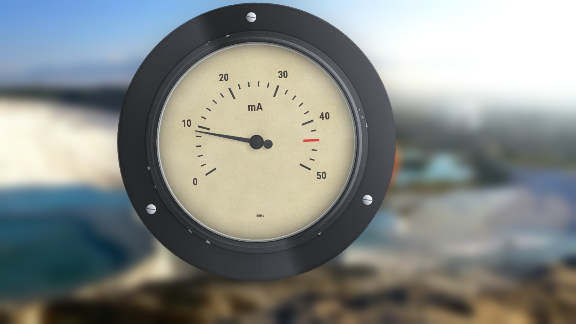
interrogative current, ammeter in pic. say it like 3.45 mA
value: 9 mA
